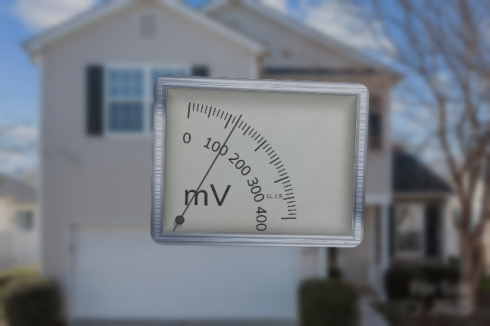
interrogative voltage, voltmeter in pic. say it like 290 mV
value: 120 mV
